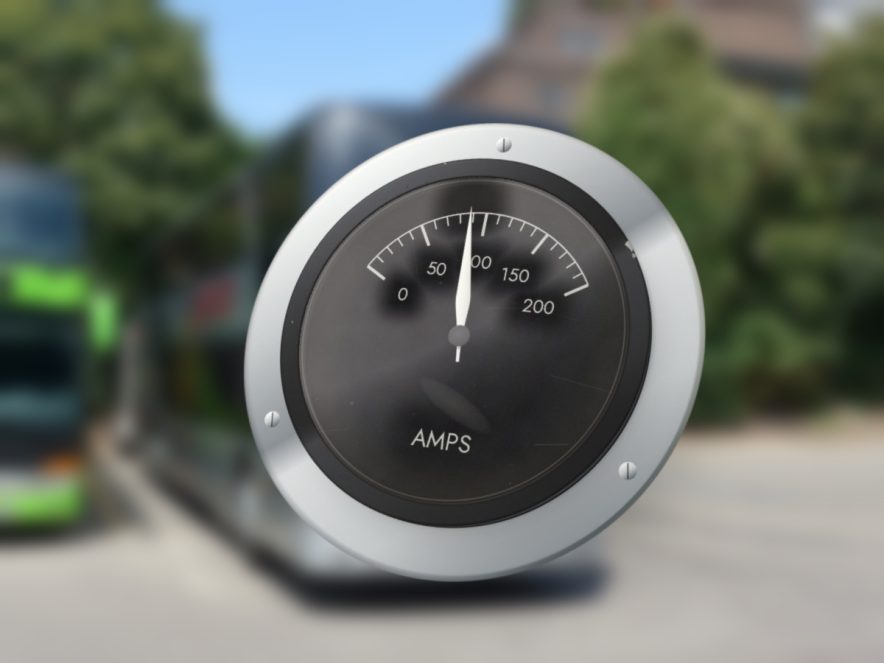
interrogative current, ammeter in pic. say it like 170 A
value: 90 A
